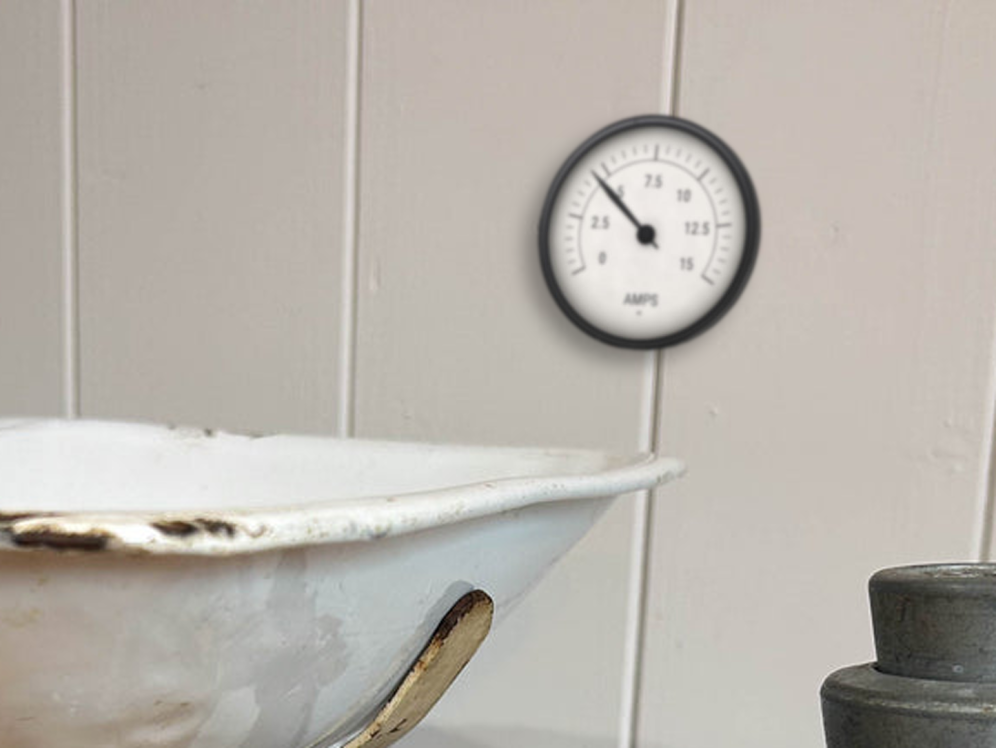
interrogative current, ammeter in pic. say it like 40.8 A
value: 4.5 A
